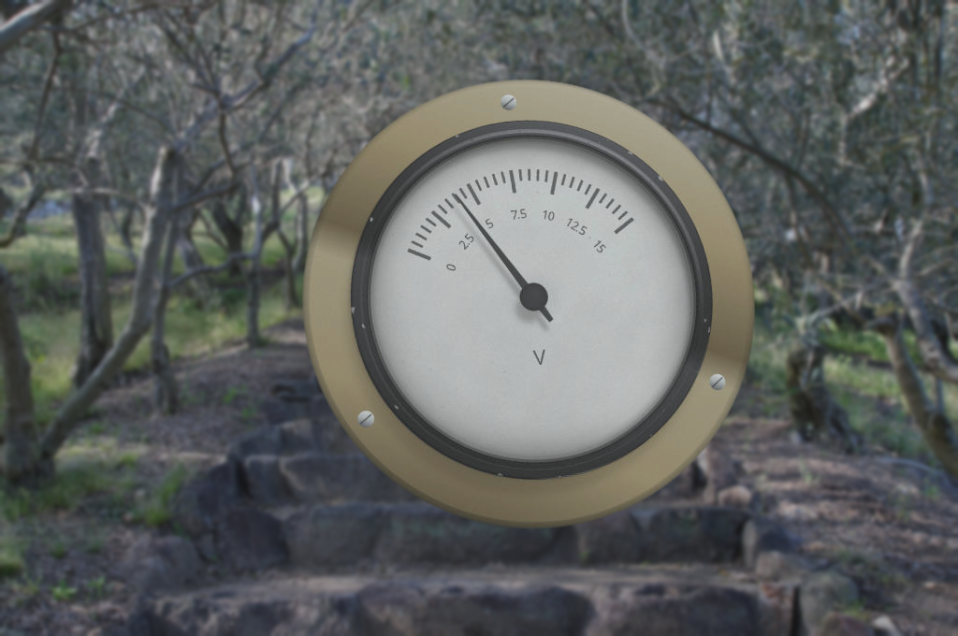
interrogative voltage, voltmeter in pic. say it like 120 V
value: 4 V
